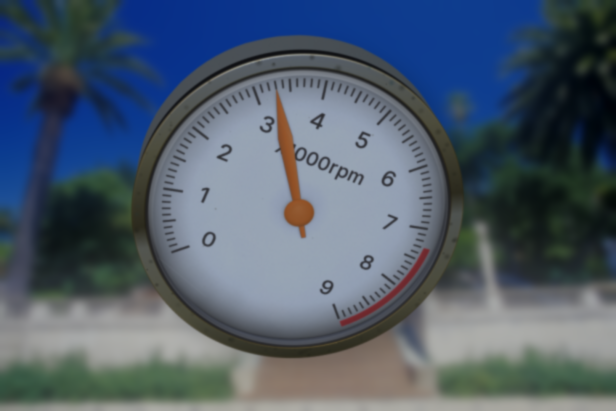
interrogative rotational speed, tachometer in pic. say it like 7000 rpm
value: 3300 rpm
